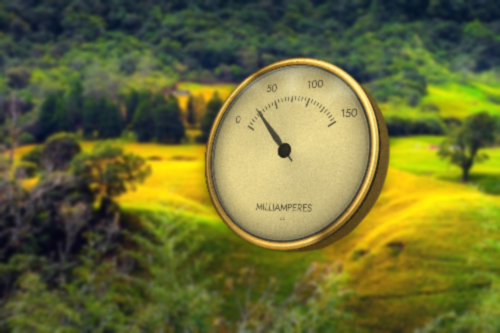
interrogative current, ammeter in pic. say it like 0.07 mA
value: 25 mA
